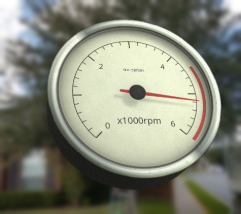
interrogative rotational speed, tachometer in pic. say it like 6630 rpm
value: 5200 rpm
